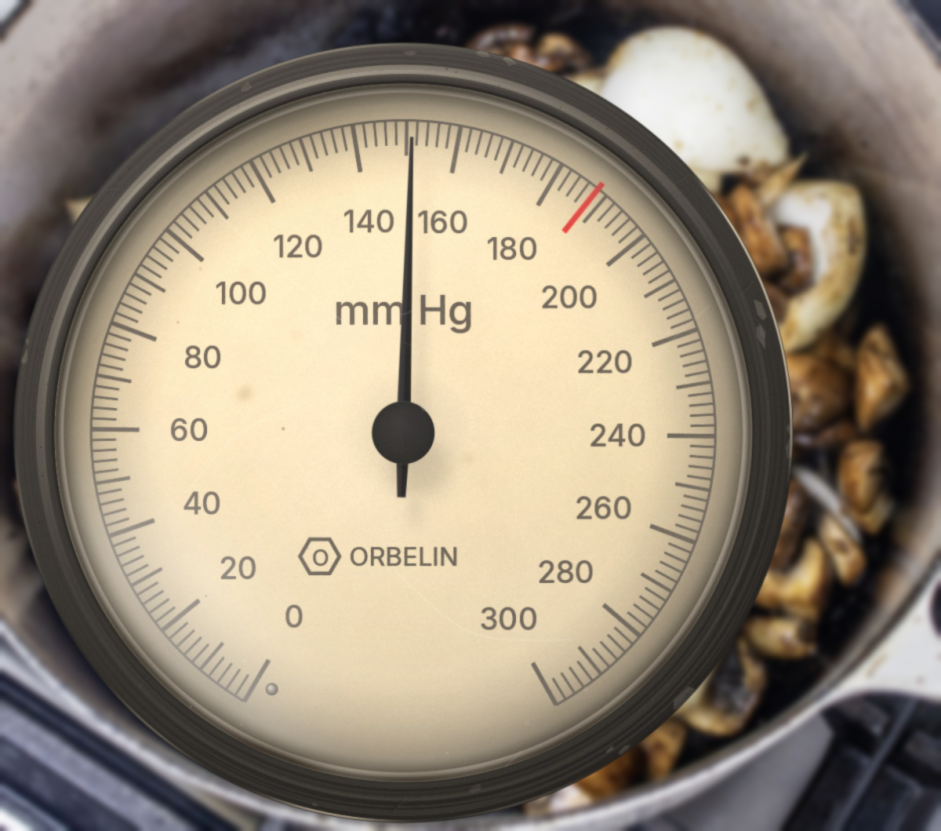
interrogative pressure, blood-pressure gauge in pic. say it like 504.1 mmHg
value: 151 mmHg
